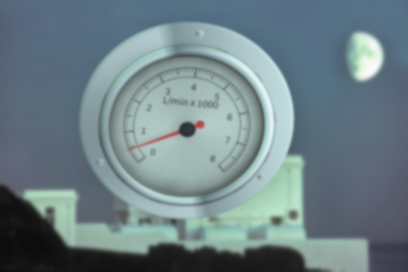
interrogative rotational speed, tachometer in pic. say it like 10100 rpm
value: 500 rpm
